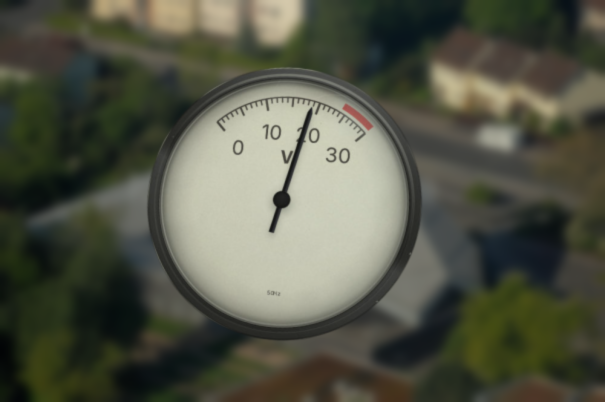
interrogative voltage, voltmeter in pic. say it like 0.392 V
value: 19 V
